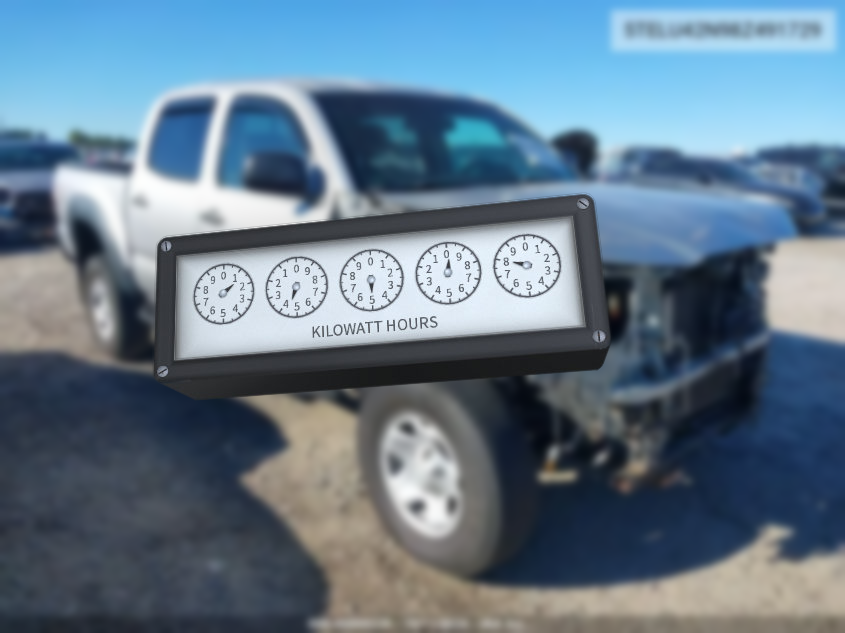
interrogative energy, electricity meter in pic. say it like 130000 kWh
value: 14498 kWh
